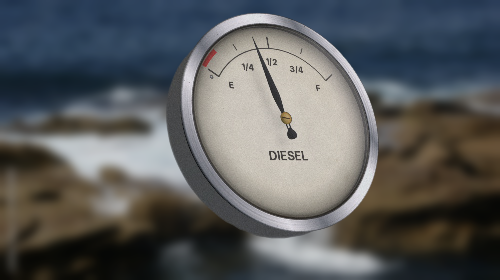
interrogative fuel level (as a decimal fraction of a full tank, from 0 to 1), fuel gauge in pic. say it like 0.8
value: 0.375
